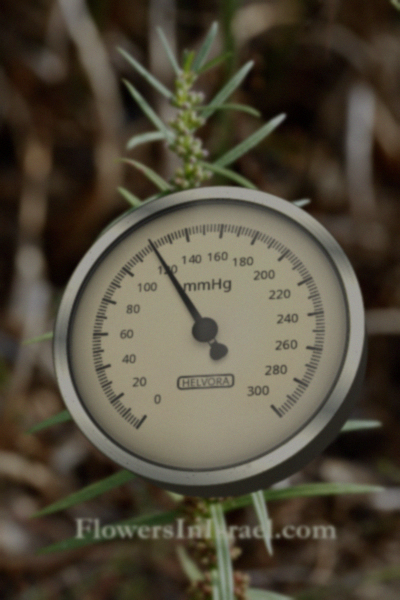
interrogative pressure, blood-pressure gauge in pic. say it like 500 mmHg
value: 120 mmHg
